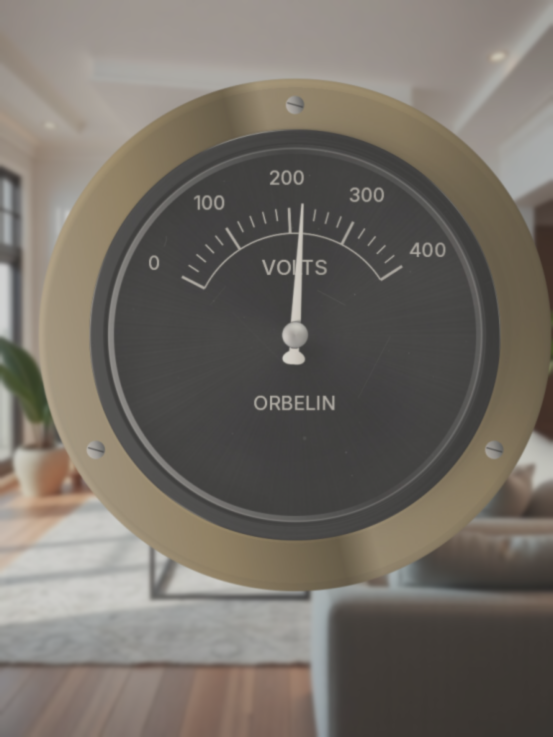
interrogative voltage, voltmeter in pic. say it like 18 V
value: 220 V
